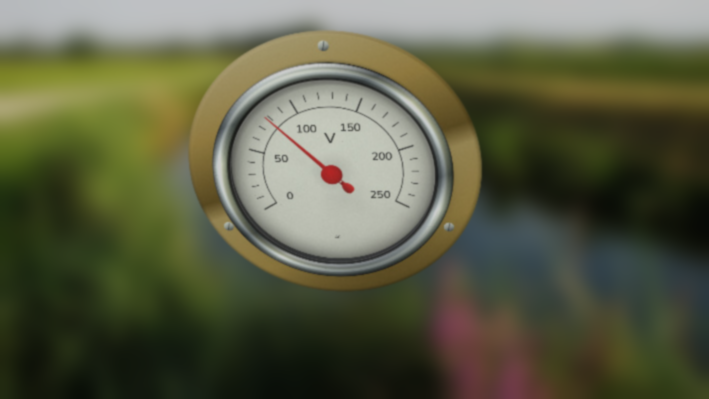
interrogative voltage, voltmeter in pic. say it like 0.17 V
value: 80 V
